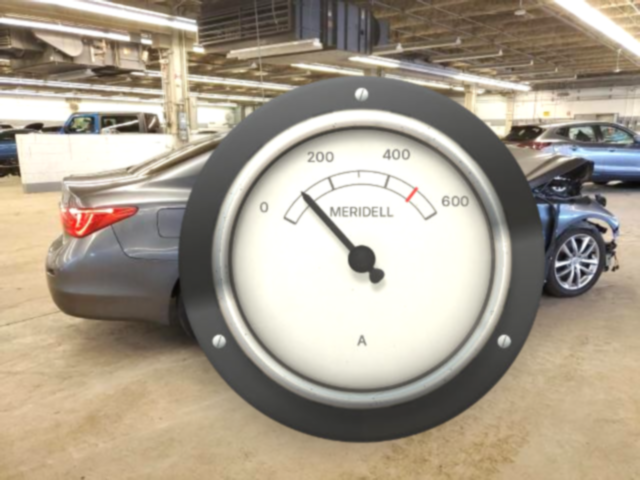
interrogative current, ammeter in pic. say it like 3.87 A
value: 100 A
